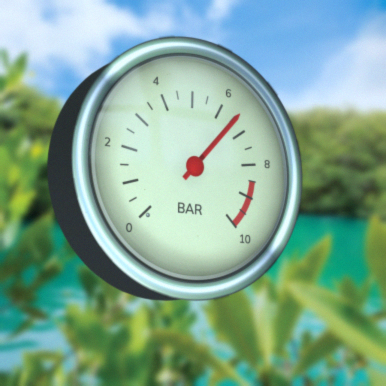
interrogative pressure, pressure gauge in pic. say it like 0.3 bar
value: 6.5 bar
